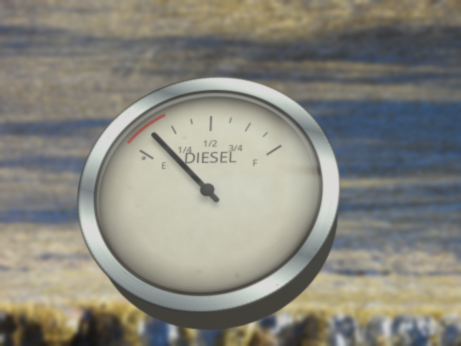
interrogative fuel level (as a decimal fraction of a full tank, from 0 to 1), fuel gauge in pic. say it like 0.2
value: 0.125
